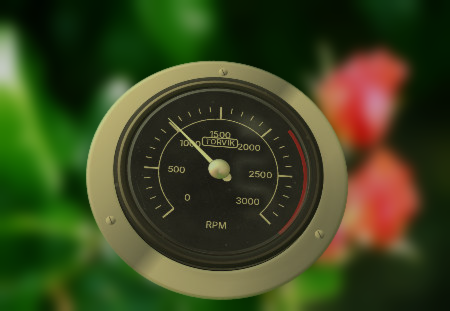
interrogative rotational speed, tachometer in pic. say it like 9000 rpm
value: 1000 rpm
